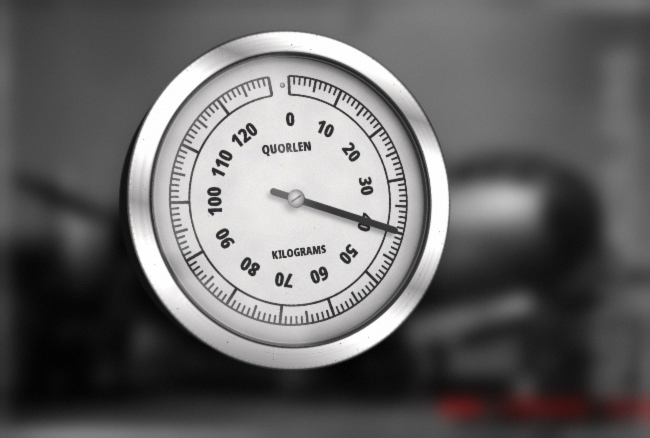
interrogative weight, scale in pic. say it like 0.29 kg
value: 40 kg
